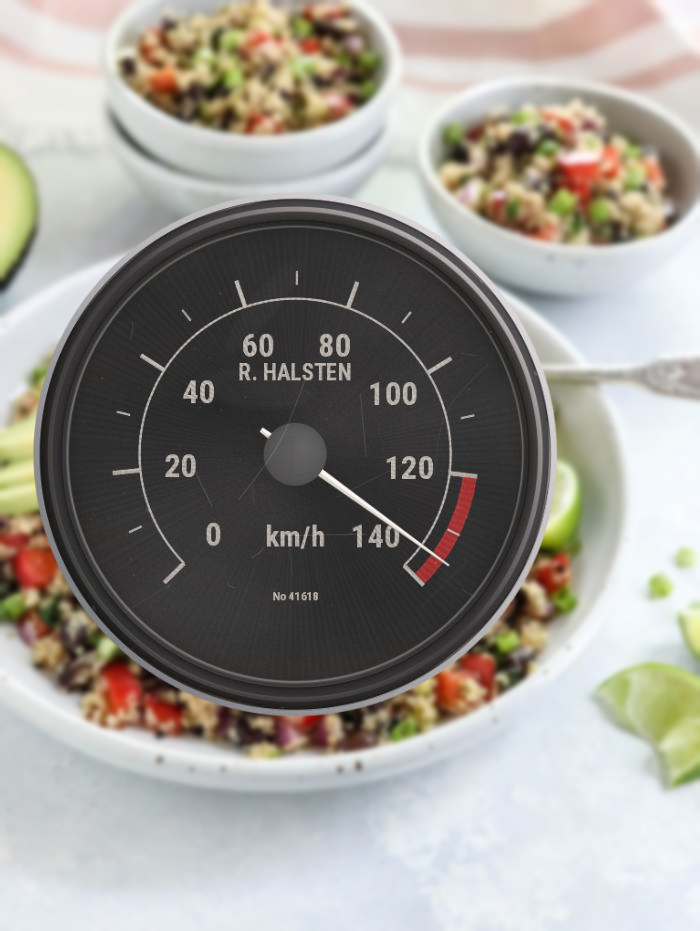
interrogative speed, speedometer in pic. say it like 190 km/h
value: 135 km/h
